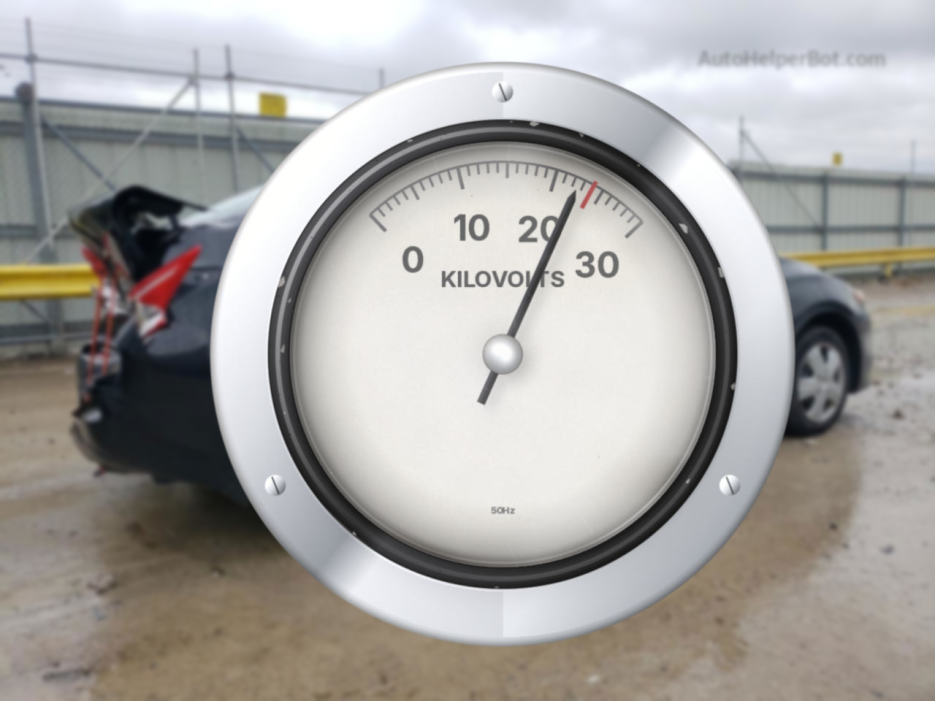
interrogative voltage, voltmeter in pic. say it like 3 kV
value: 22.5 kV
